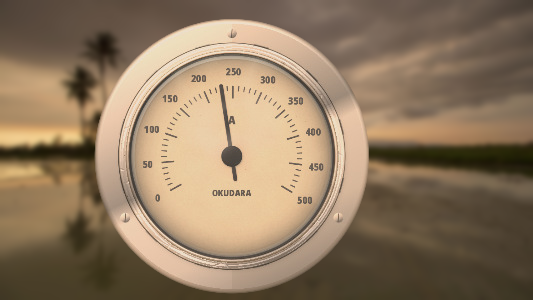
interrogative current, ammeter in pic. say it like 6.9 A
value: 230 A
